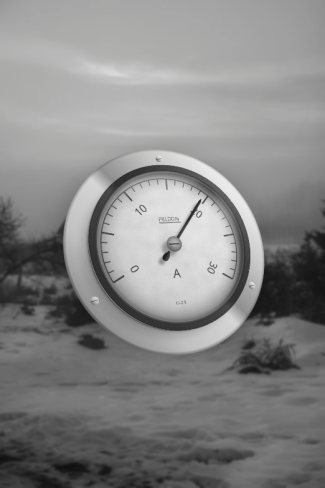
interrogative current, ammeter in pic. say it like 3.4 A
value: 19.5 A
